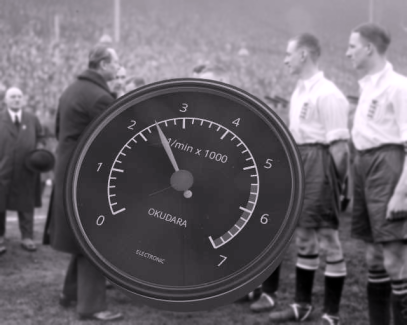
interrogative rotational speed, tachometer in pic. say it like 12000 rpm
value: 2400 rpm
